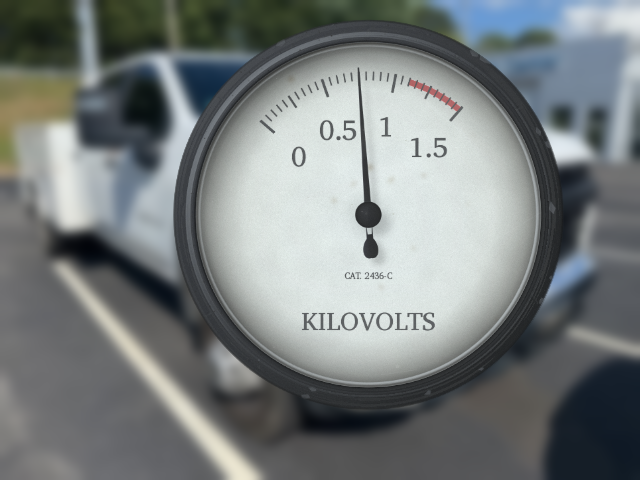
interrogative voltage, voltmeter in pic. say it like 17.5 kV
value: 0.75 kV
